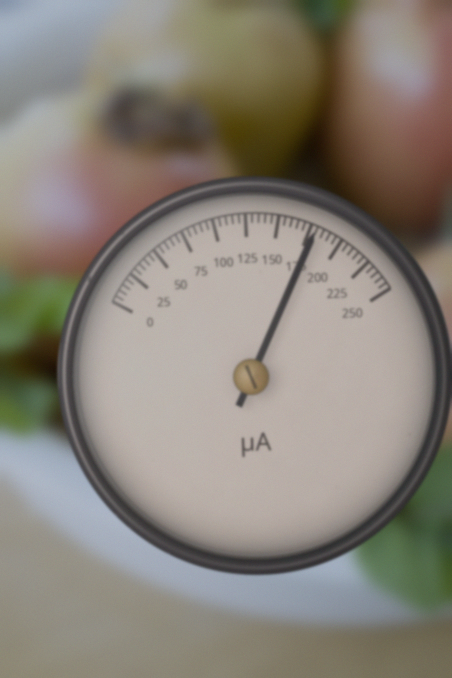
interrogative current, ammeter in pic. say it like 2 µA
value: 180 µA
